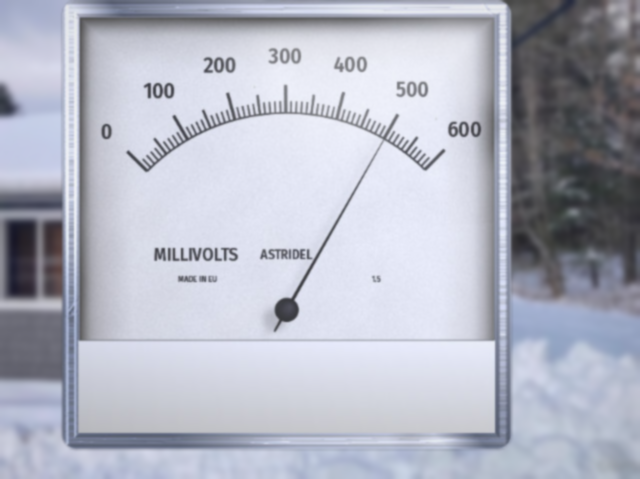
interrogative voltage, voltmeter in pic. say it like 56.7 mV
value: 500 mV
